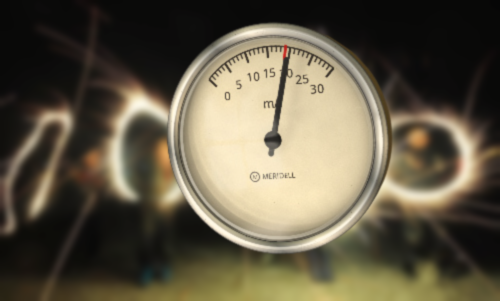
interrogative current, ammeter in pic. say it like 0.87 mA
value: 20 mA
